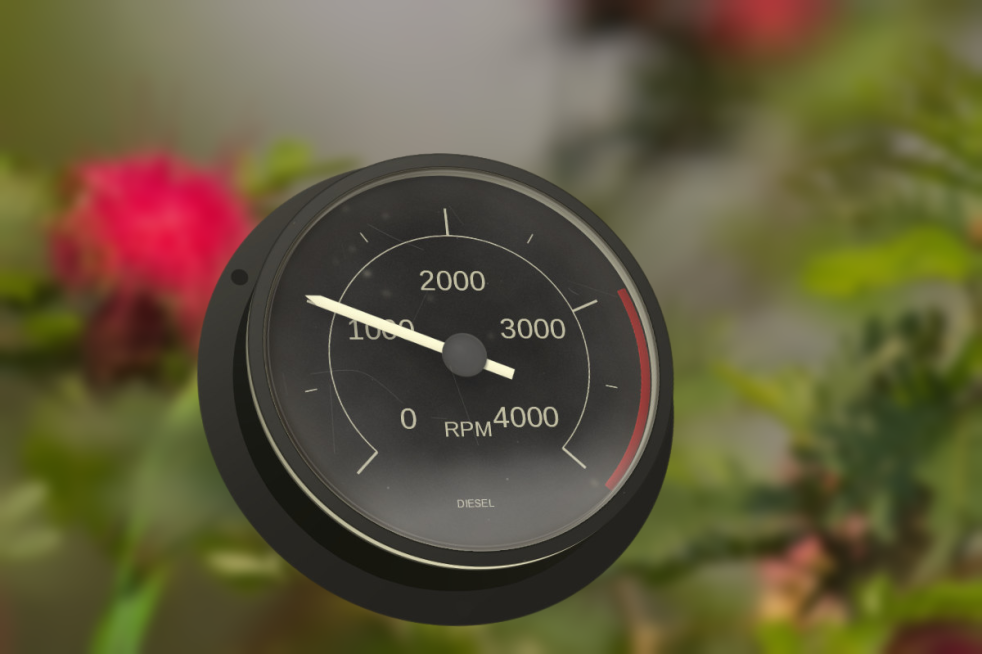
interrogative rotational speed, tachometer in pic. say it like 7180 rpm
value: 1000 rpm
